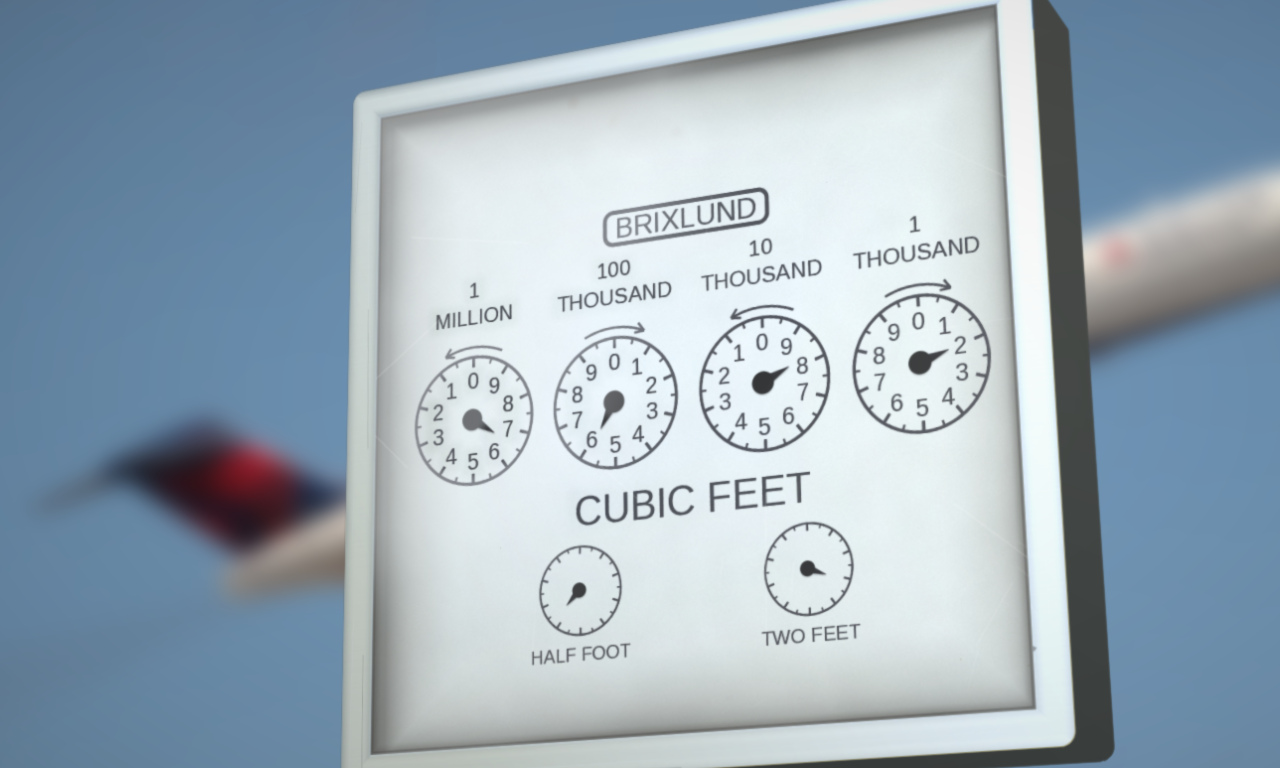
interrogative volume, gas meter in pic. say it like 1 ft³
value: 658200 ft³
